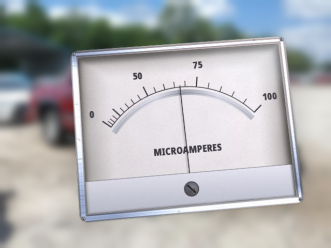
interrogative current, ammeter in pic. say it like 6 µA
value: 67.5 µA
